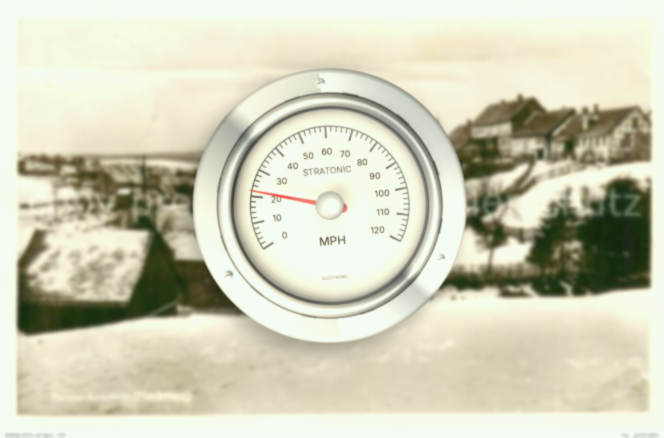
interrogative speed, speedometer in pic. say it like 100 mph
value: 22 mph
